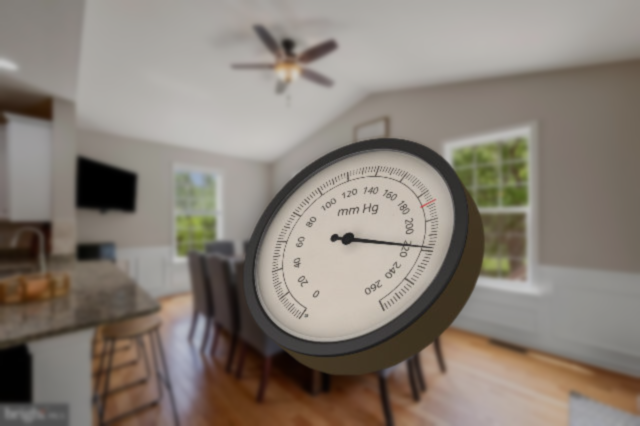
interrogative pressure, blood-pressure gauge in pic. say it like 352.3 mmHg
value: 220 mmHg
